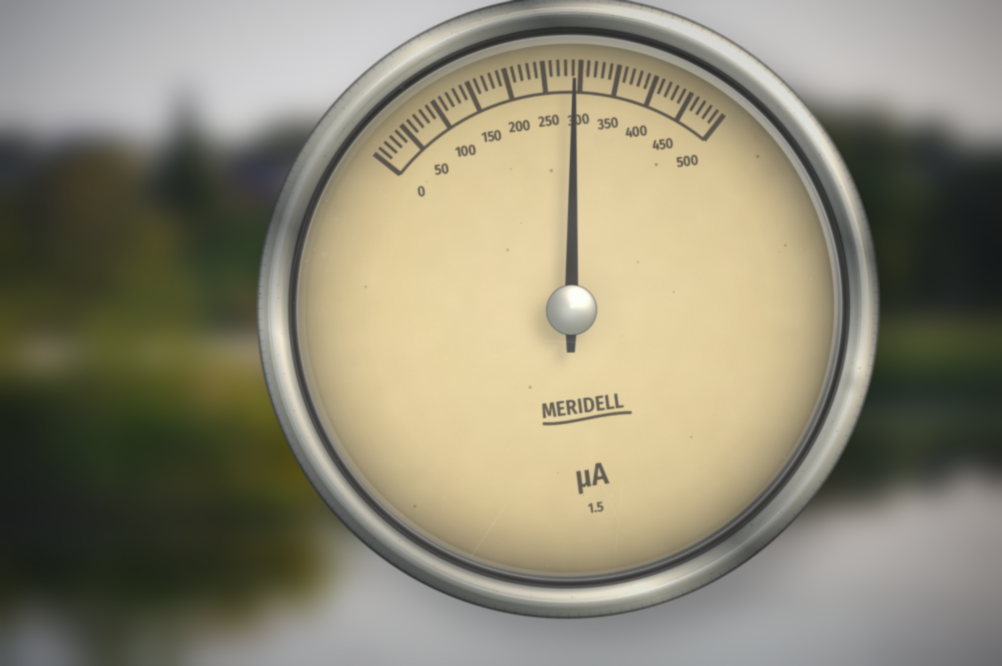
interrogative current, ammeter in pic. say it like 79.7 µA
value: 290 µA
